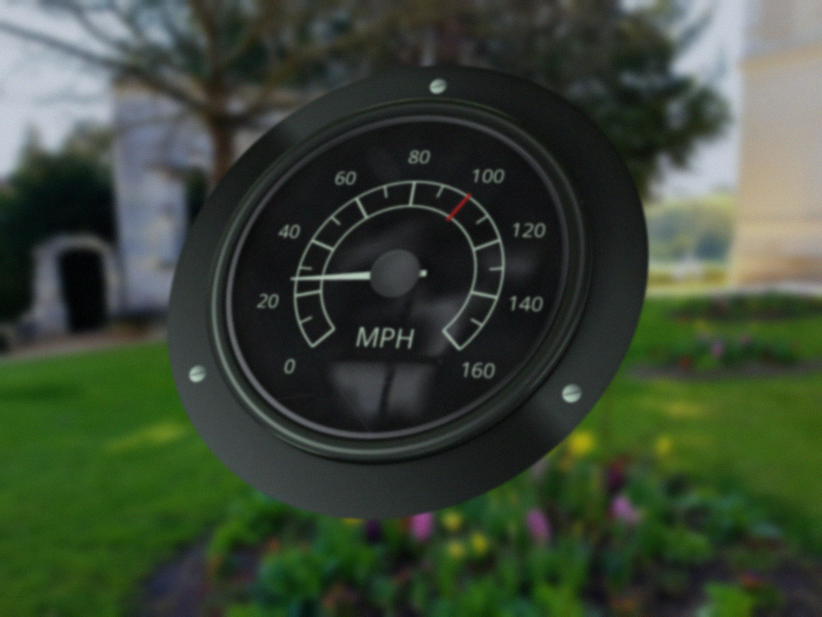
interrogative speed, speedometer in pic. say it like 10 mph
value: 25 mph
